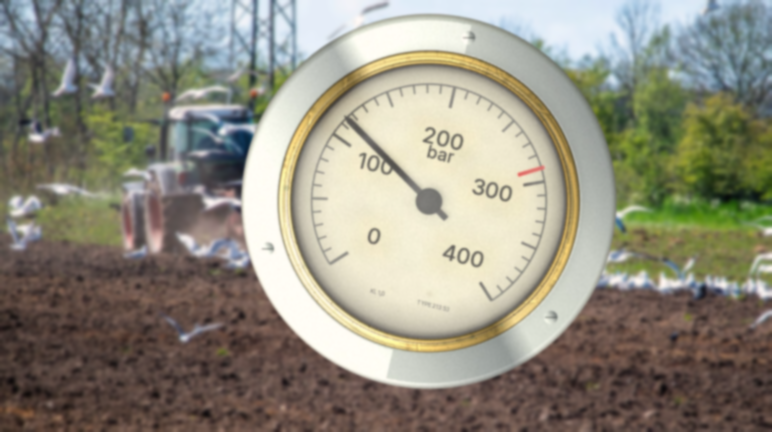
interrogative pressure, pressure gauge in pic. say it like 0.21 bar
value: 115 bar
